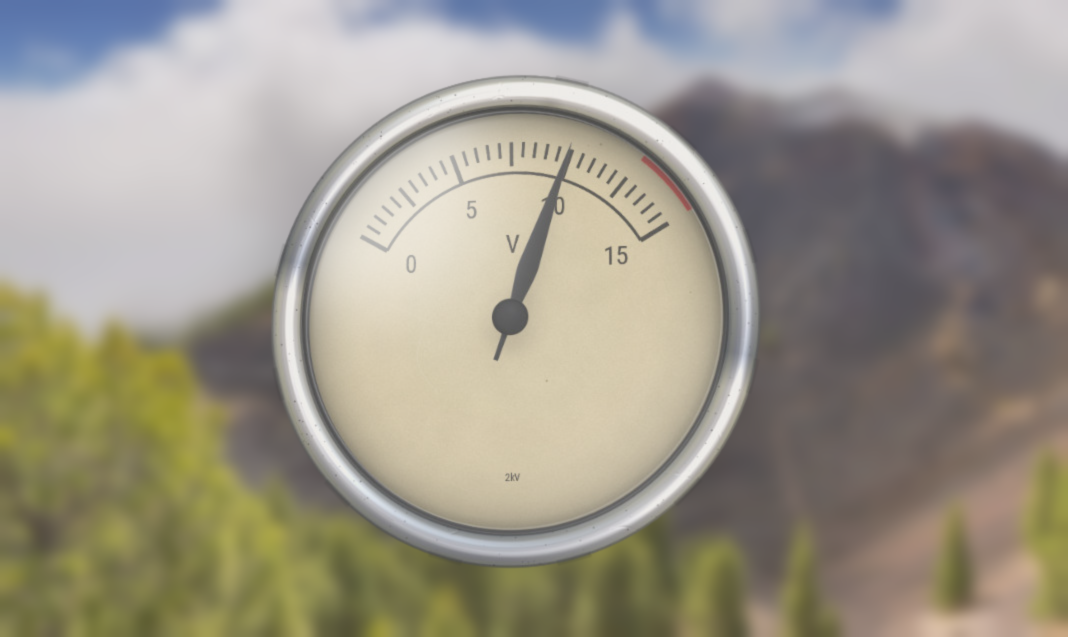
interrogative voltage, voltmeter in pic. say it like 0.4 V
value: 10 V
